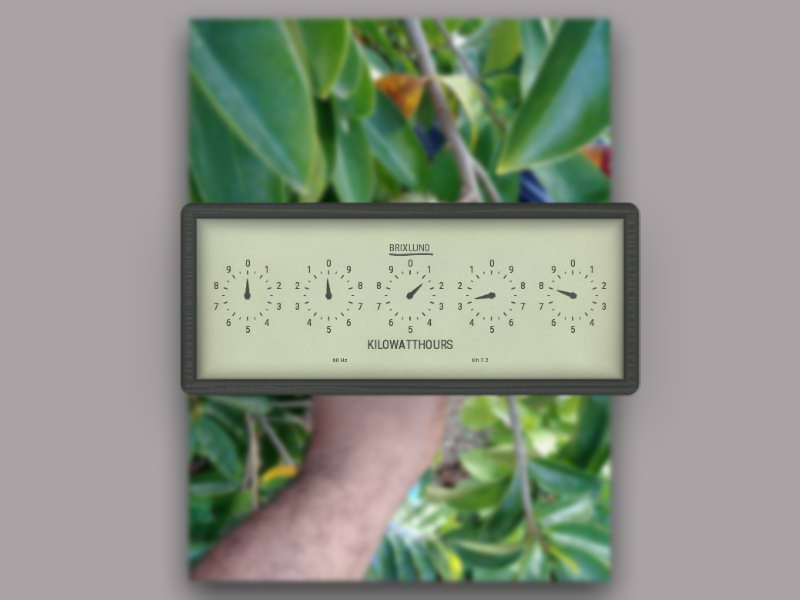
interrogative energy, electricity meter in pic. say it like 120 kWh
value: 128 kWh
